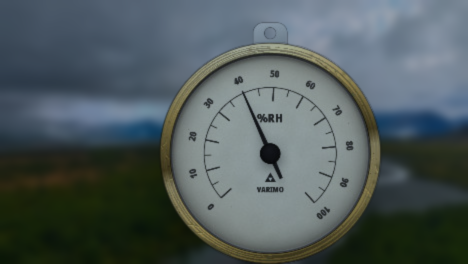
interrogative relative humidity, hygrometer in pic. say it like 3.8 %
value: 40 %
